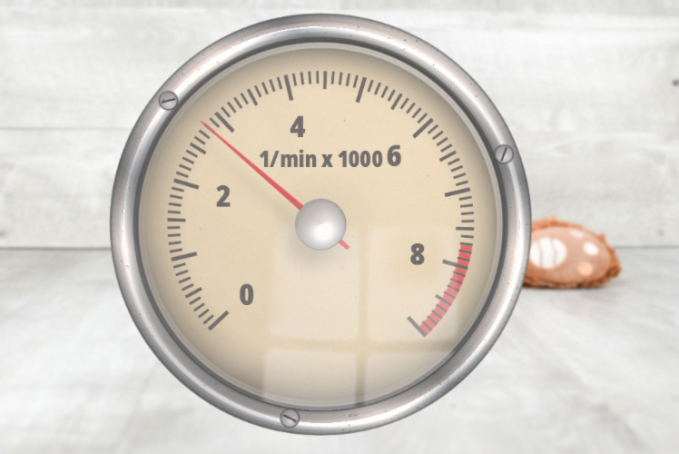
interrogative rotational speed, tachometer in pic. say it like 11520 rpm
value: 2800 rpm
